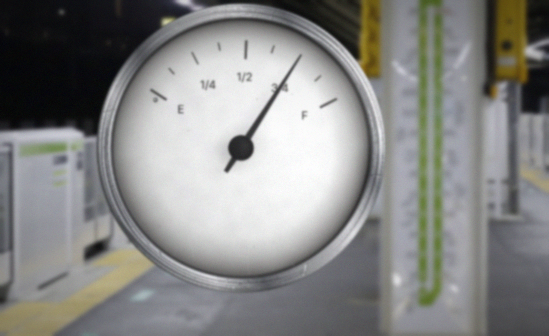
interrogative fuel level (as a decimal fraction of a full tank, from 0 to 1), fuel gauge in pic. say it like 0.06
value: 0.75
